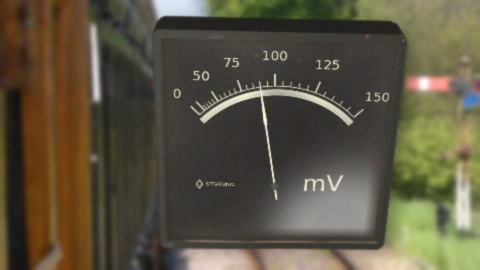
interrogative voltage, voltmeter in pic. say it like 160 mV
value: 90 mV
